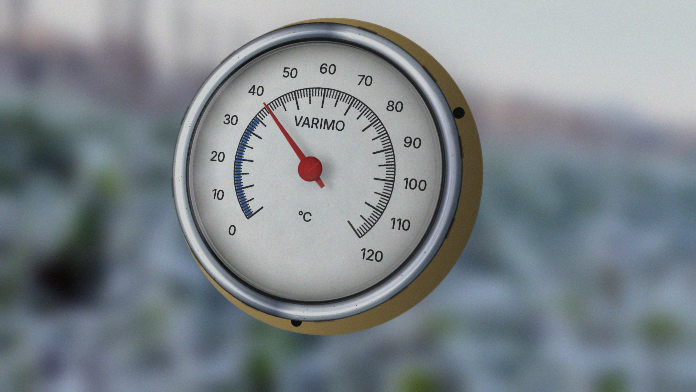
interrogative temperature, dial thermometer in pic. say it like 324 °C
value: 40 °C
